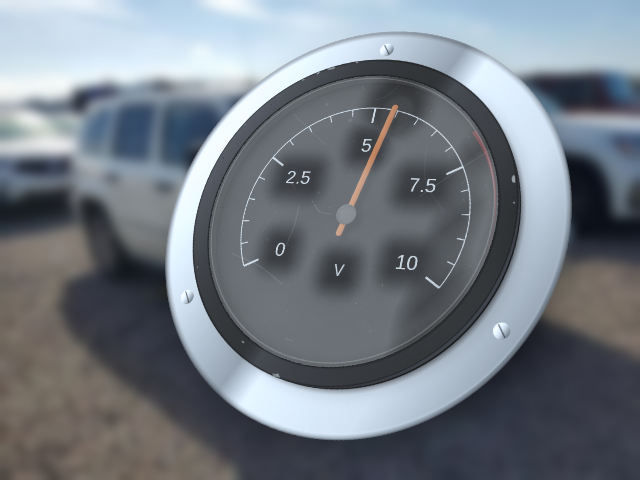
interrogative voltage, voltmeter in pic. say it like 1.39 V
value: 5.5 V
